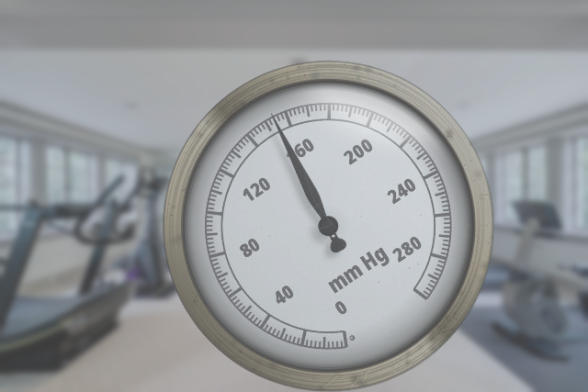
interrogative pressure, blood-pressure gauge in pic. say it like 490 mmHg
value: 154 mmHg
